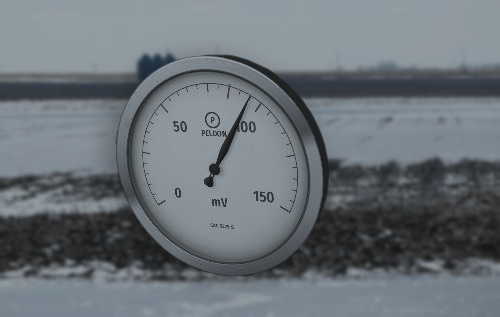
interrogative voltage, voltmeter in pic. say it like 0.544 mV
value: 95 mV
